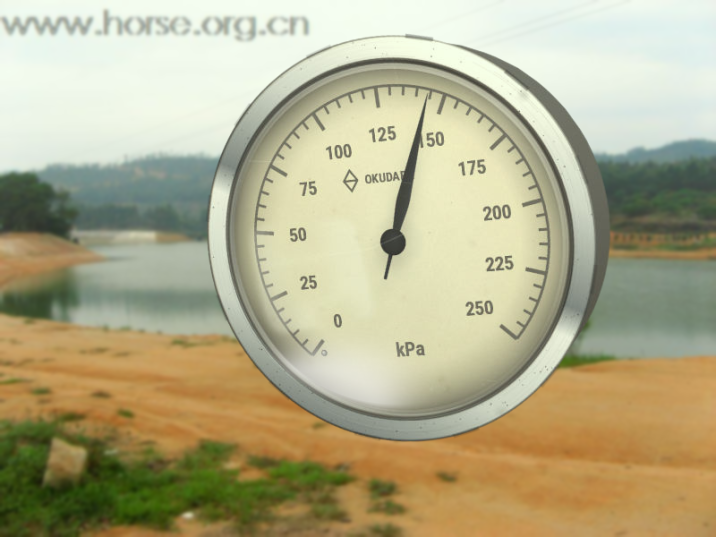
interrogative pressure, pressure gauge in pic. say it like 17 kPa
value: 145 kPa
